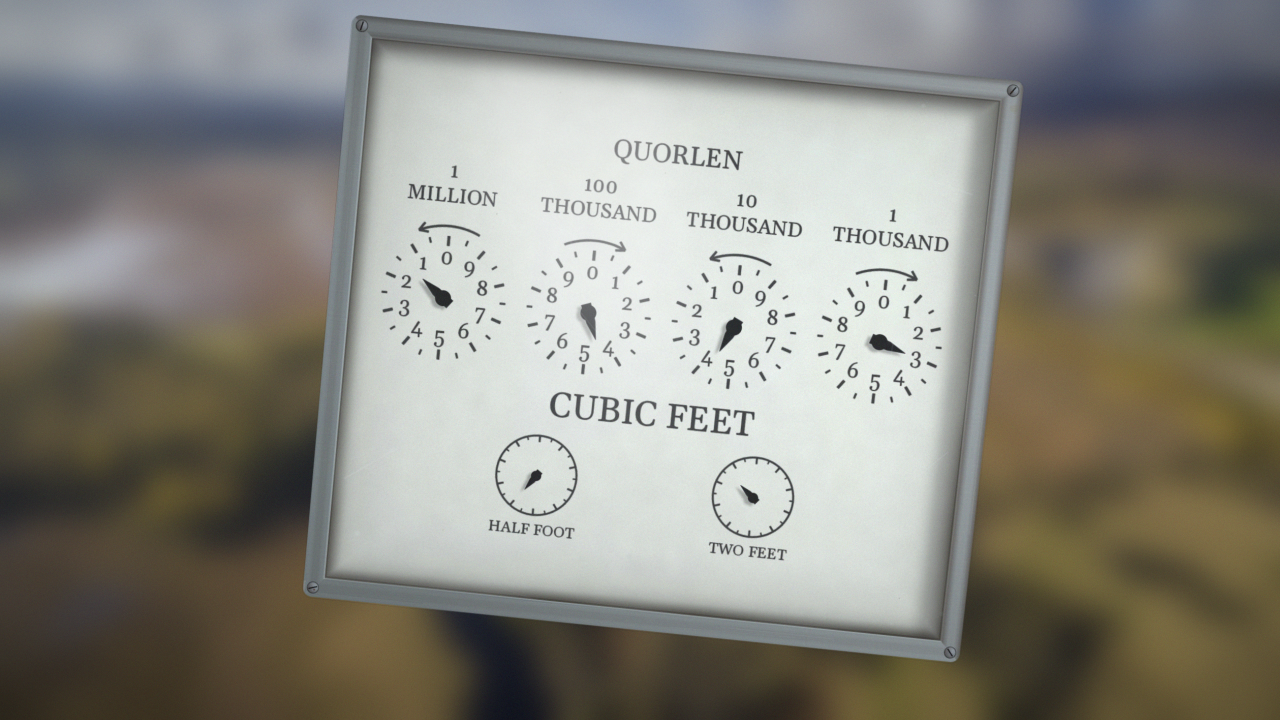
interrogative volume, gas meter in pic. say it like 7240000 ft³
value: 144300 ft³
